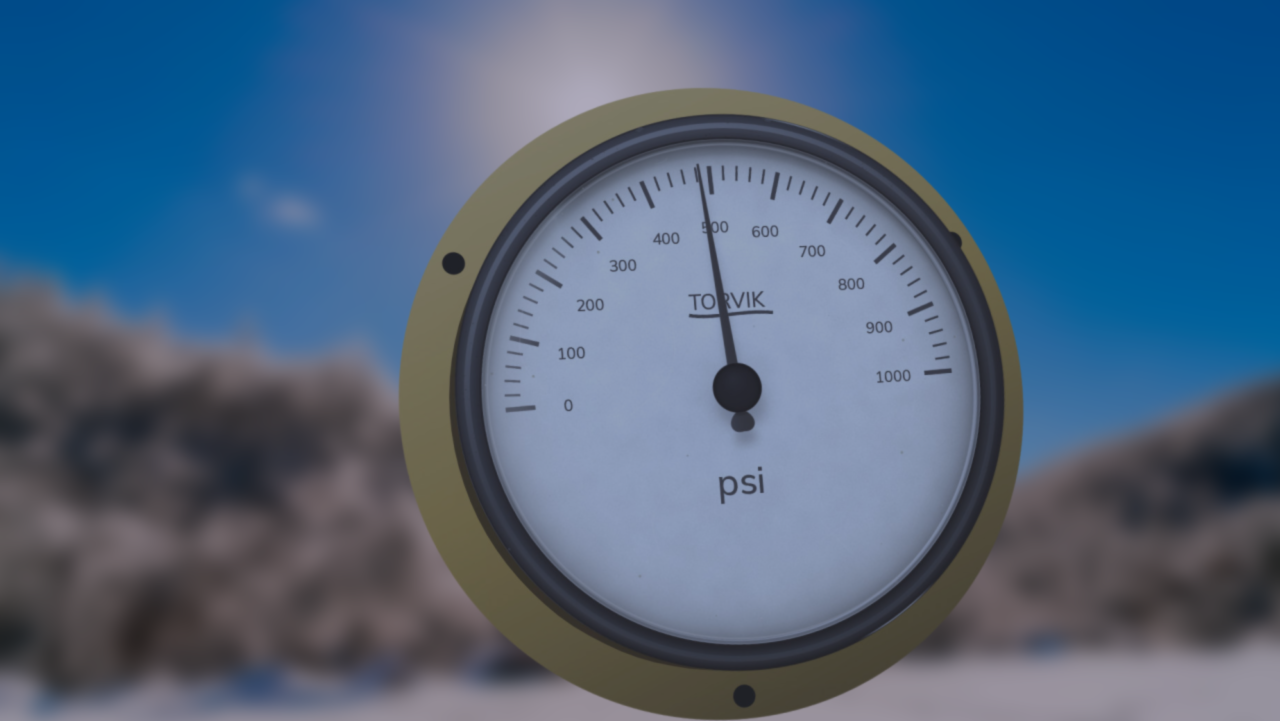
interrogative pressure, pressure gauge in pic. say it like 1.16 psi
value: 480 psi
